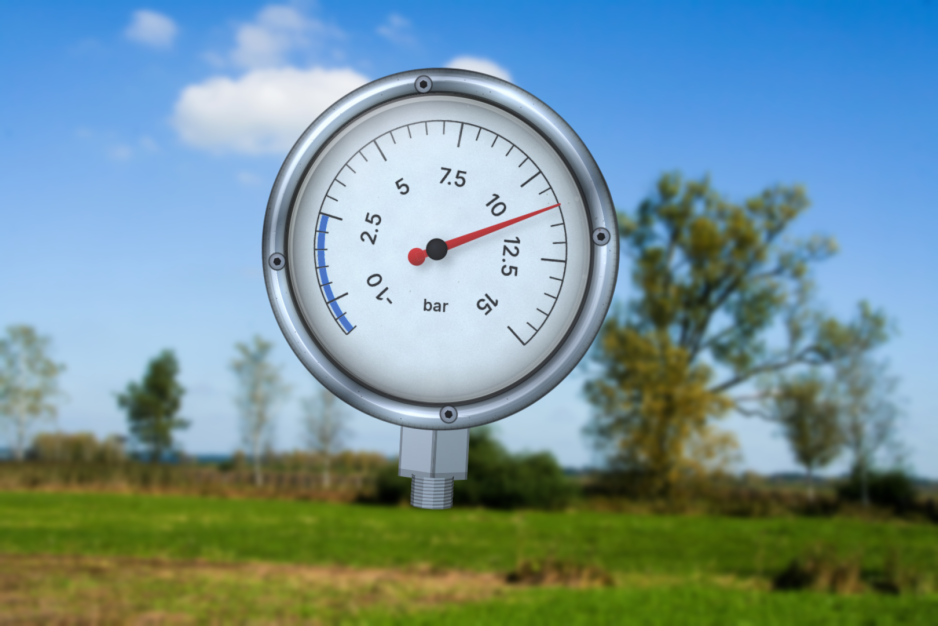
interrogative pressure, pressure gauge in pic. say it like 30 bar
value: 11 bar
